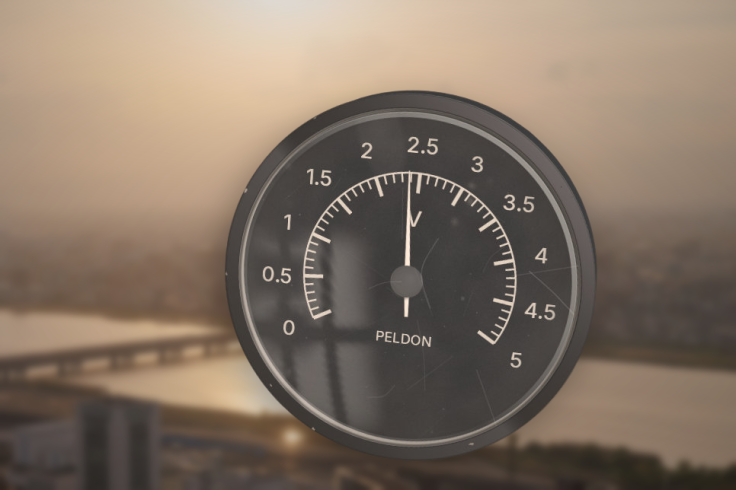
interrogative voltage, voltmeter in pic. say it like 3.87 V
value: 2.4 V
